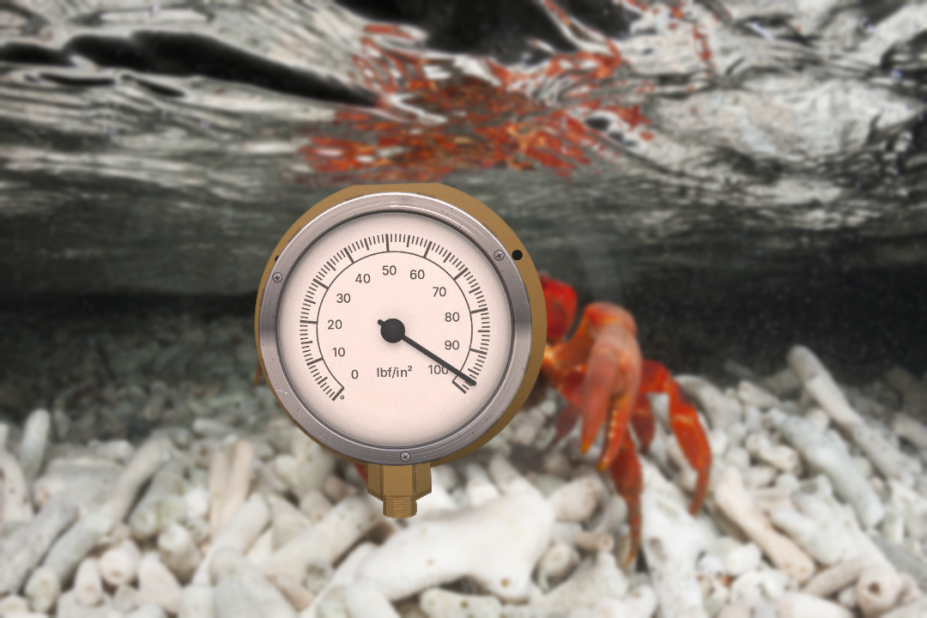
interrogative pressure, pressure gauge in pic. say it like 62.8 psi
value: 97 psi
